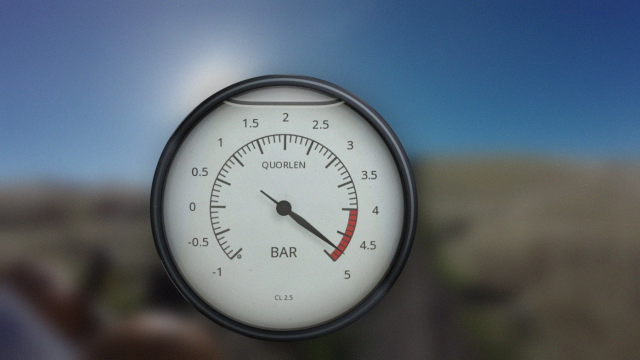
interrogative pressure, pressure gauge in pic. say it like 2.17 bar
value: 4.8 bar
